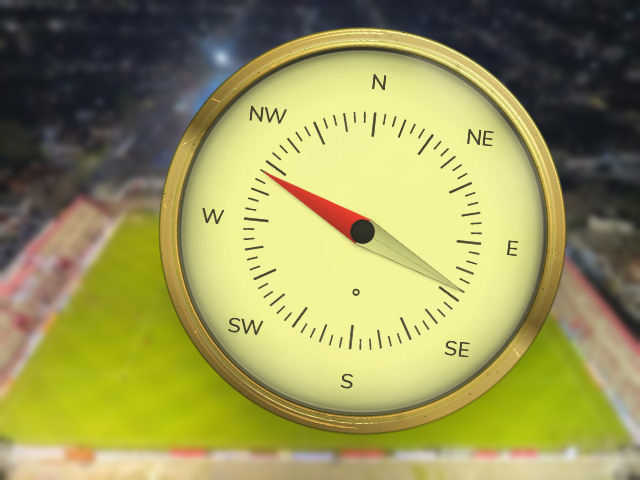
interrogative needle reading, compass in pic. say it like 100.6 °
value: 295 °
